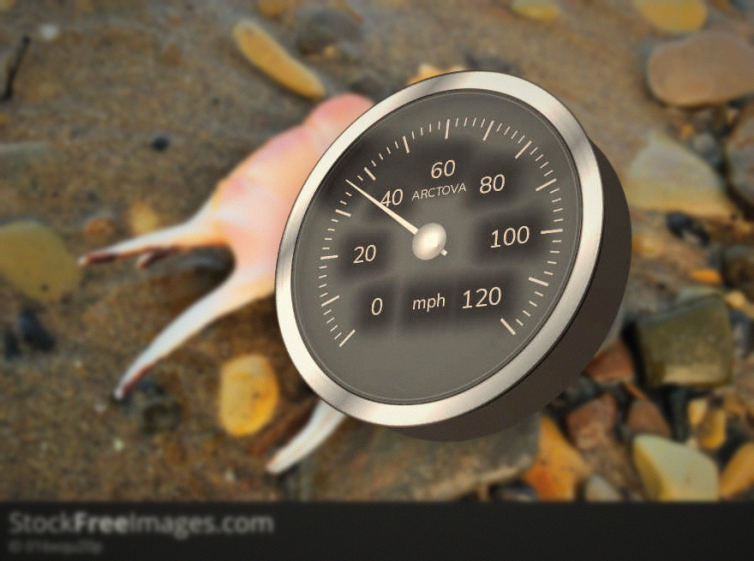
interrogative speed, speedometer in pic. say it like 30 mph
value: 36 mph
